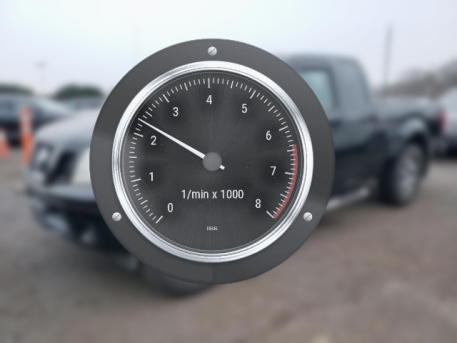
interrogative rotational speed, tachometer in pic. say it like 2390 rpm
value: 2300 rpm
